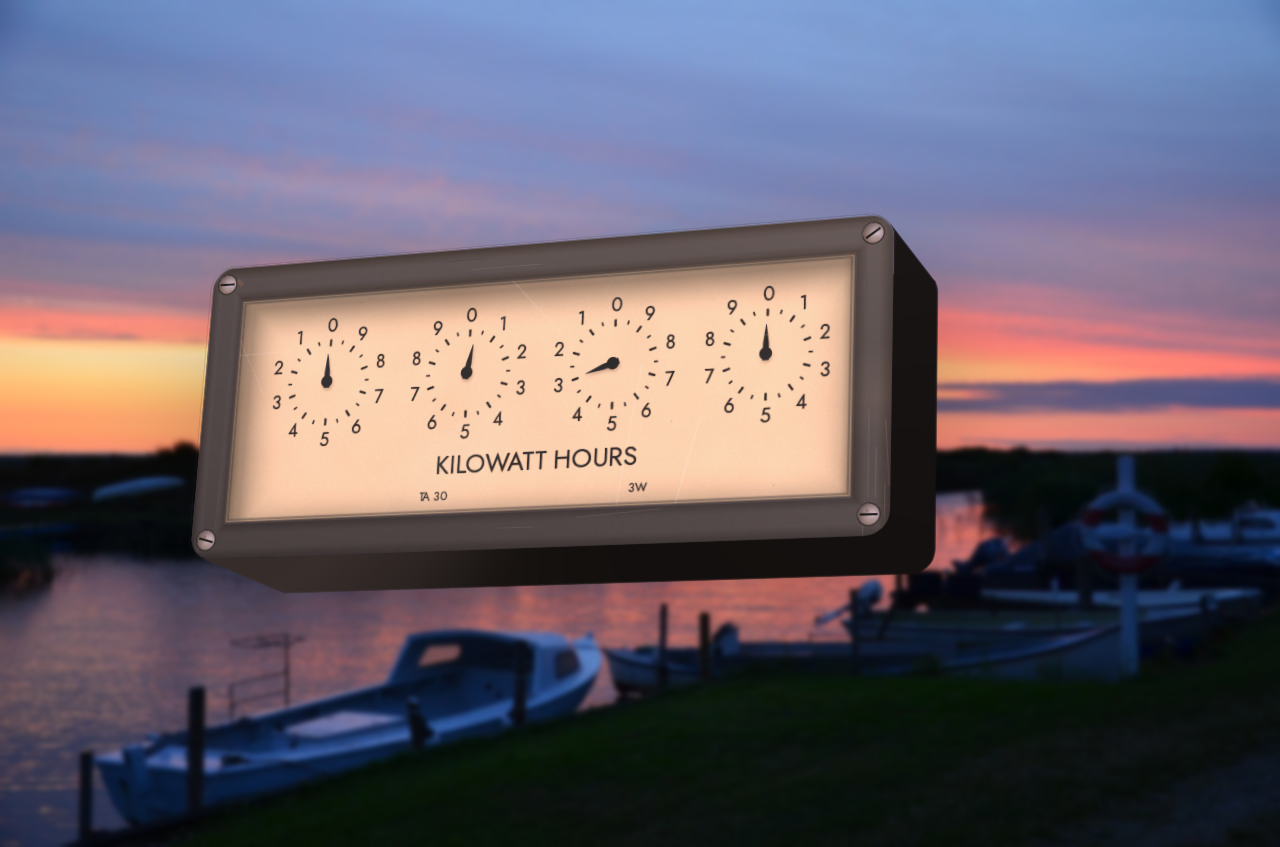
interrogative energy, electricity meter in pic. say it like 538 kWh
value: 30 kWh
